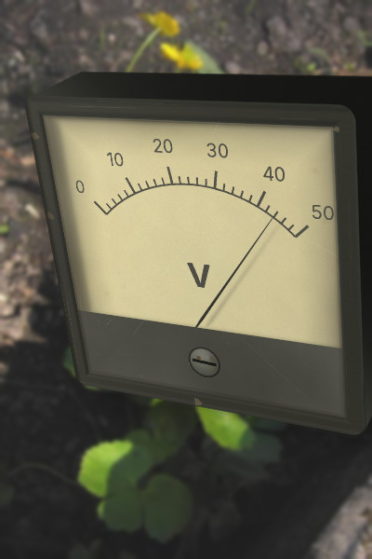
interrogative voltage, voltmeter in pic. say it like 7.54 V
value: 44 V
